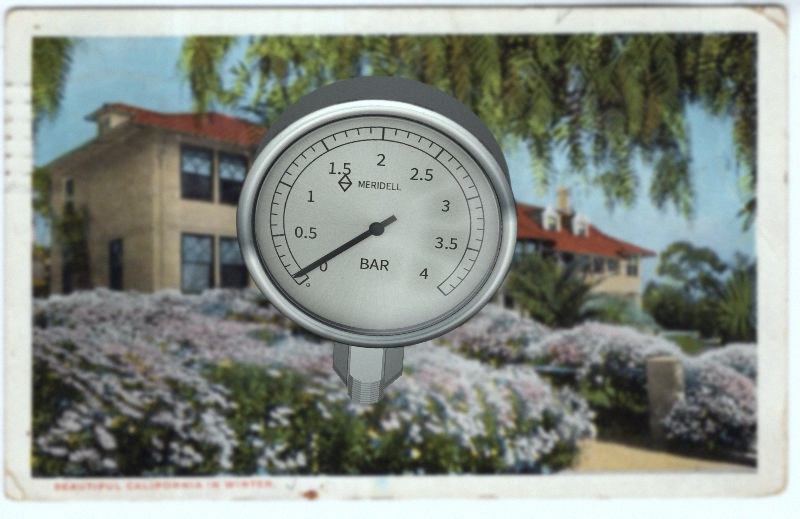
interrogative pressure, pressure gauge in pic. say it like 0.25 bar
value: 0.1 bar
